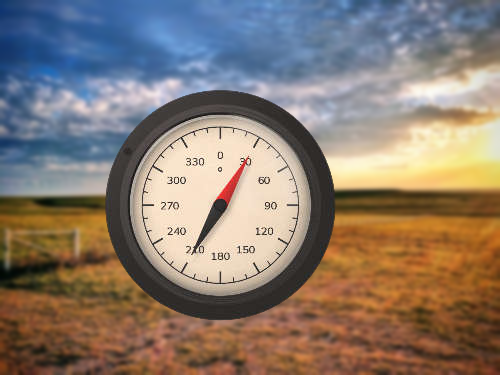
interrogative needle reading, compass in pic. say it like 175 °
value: 30 °
